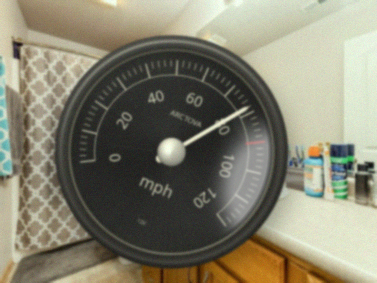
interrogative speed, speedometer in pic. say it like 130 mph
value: 78 mph
